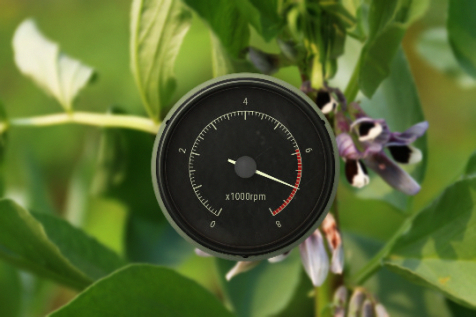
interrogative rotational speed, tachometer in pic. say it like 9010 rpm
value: 7000 rpm
